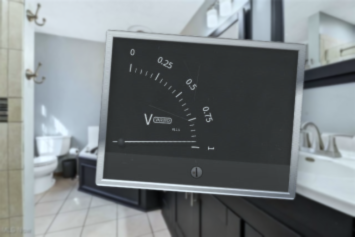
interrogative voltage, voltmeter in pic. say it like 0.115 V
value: 0.95 V
